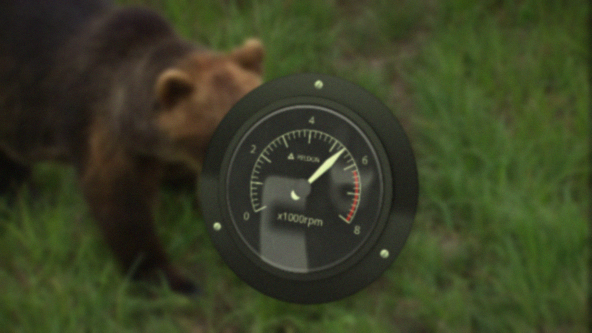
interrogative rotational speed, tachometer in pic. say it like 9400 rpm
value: 5400 rpm
